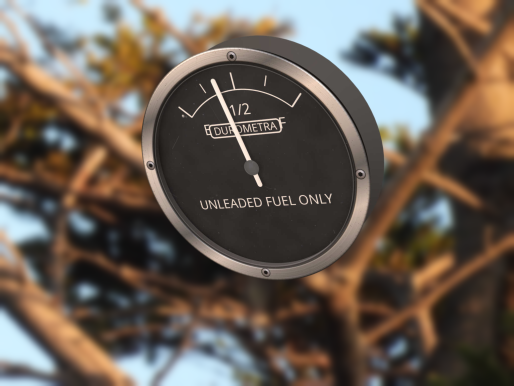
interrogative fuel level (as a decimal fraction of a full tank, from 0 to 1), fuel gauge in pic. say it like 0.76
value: 0.375
